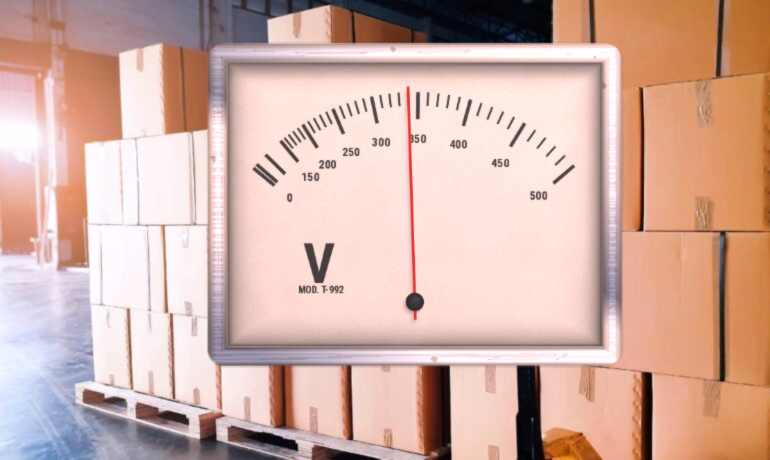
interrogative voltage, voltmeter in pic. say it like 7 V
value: 340 V
